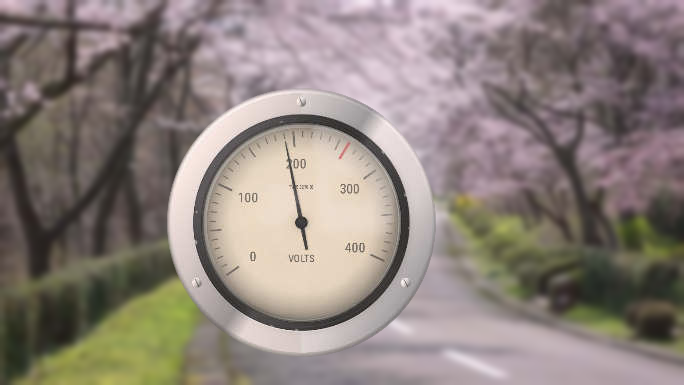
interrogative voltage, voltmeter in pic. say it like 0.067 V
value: 190 V
